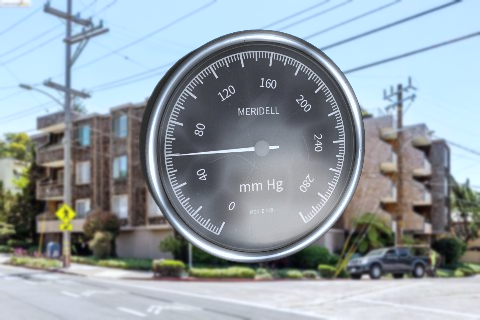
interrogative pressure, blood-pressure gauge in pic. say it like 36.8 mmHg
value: 60 mmHg
